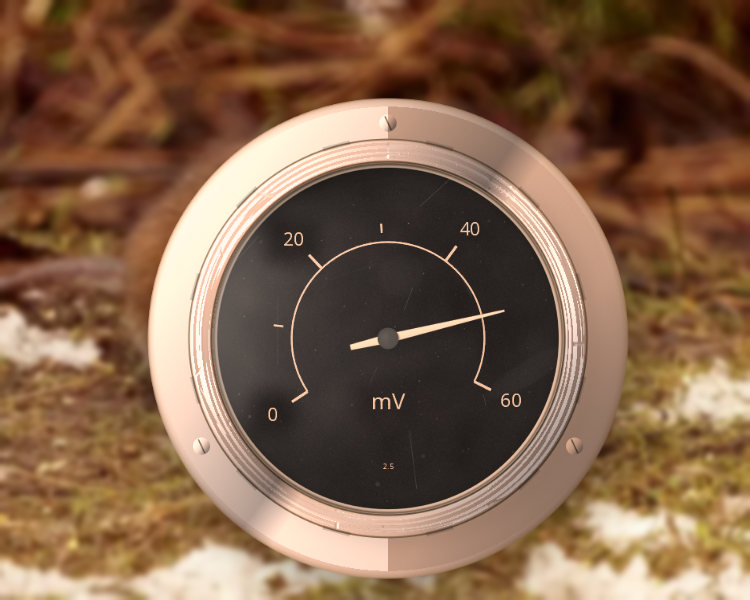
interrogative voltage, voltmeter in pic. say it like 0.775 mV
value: 50 mV
